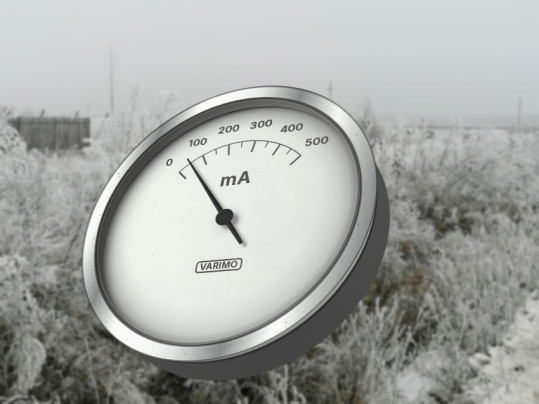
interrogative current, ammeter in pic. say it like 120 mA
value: 50 mA
